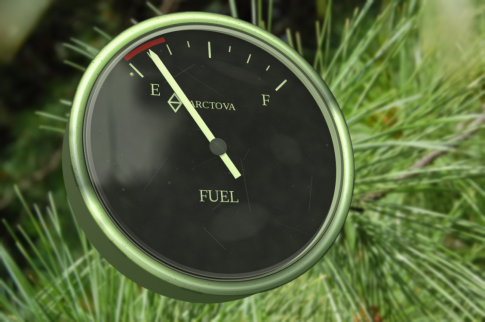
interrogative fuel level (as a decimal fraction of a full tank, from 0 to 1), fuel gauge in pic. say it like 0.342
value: 0.125
